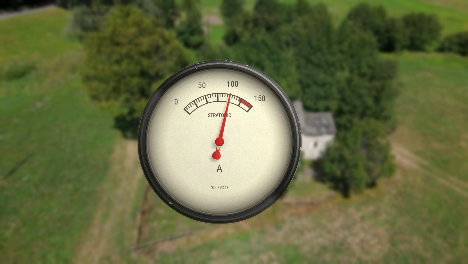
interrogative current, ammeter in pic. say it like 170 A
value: 100 A
